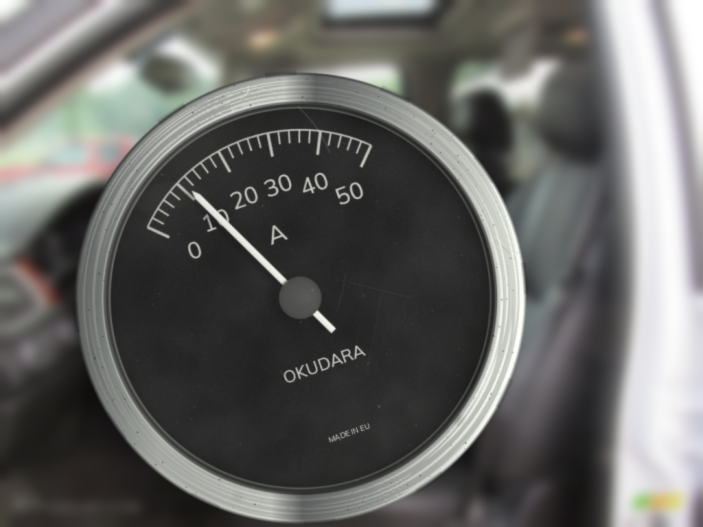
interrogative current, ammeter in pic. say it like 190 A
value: 11 A
